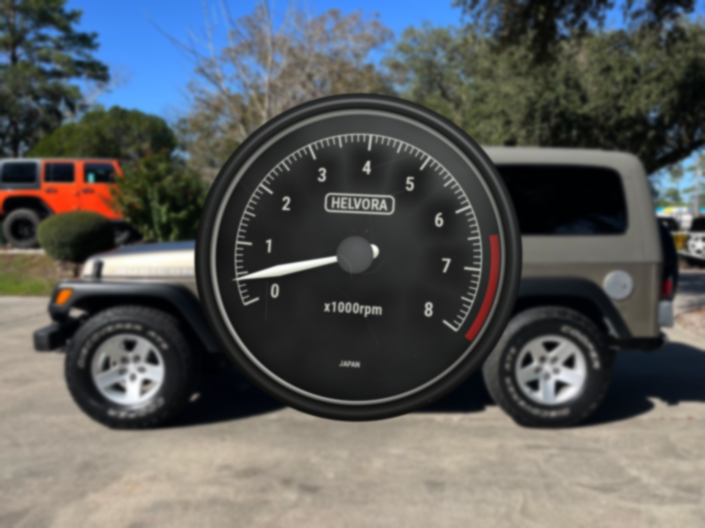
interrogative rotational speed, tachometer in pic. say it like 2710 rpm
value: 400 rpm
